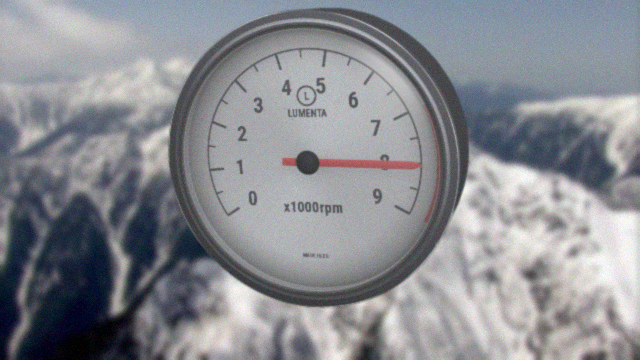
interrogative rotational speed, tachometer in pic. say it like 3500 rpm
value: 8000 rpm
